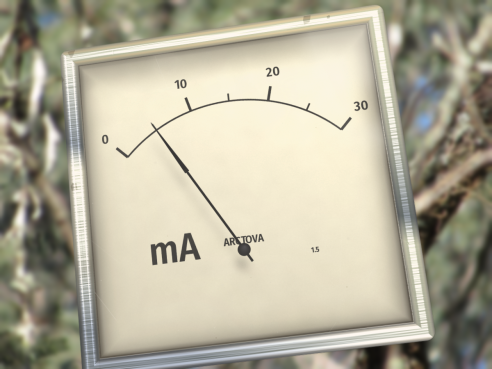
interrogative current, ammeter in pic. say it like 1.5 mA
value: 5 mA
